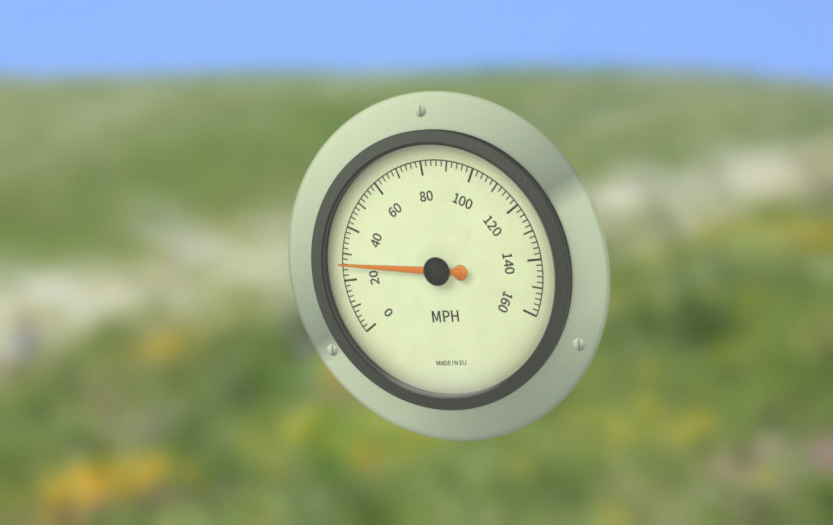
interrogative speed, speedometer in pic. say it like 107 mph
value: 26 mph
